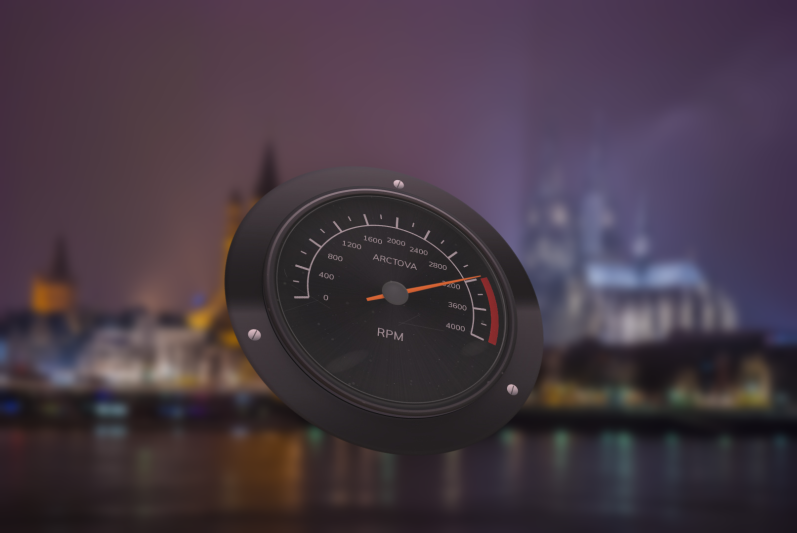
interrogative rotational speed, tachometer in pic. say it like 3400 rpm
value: 3200 rpm
